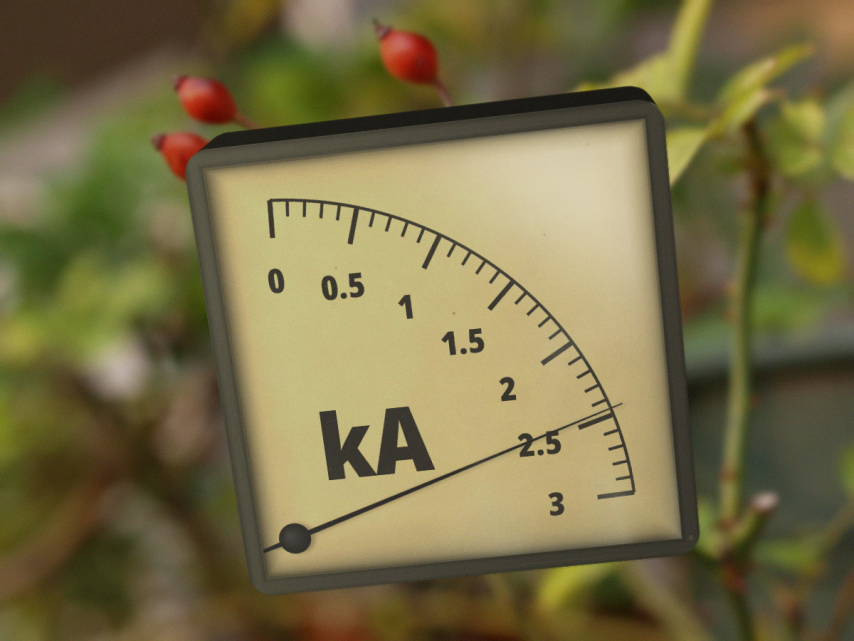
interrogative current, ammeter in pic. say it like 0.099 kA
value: 2.45 kA
